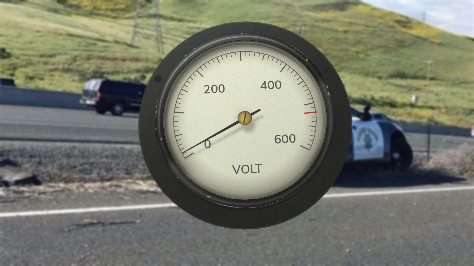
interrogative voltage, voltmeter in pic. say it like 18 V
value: 10 V
